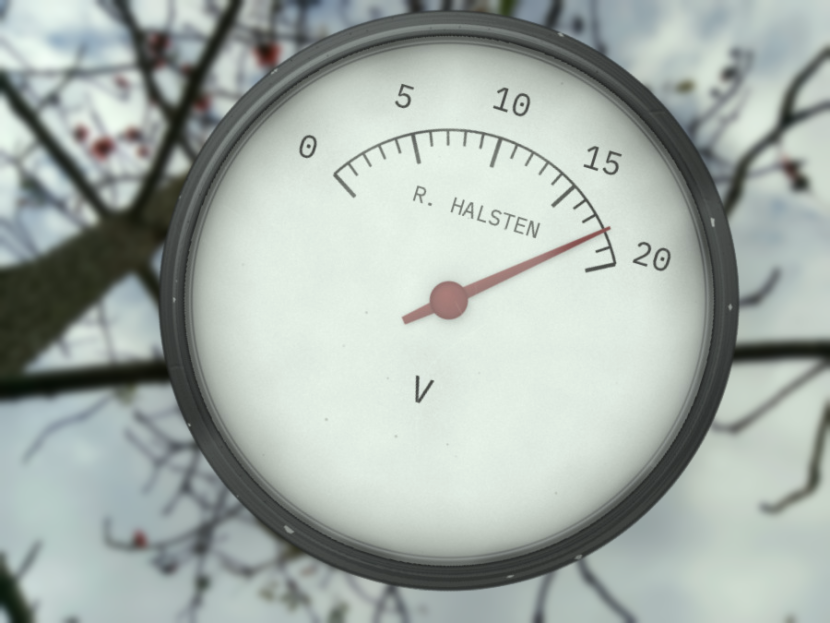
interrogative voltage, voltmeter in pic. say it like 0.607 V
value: 18 V
